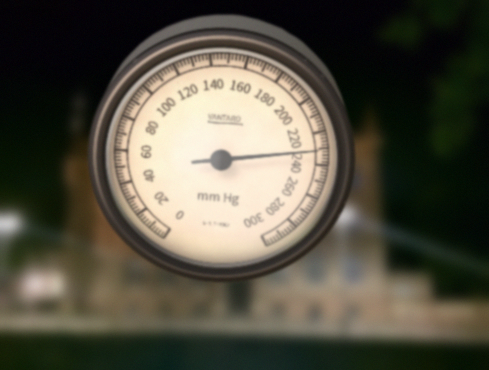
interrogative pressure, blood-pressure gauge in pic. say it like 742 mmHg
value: 230 mmHg
